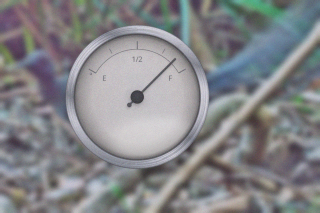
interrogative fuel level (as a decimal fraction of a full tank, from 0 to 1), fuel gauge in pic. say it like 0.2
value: 0.875
